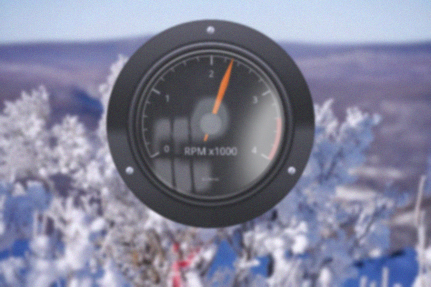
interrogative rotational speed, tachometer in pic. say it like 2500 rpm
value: 2300 rpm
